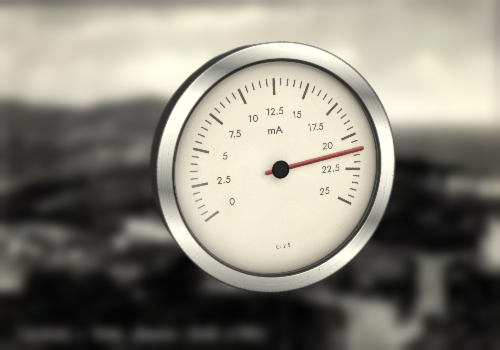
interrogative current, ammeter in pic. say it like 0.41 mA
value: 21 mA
